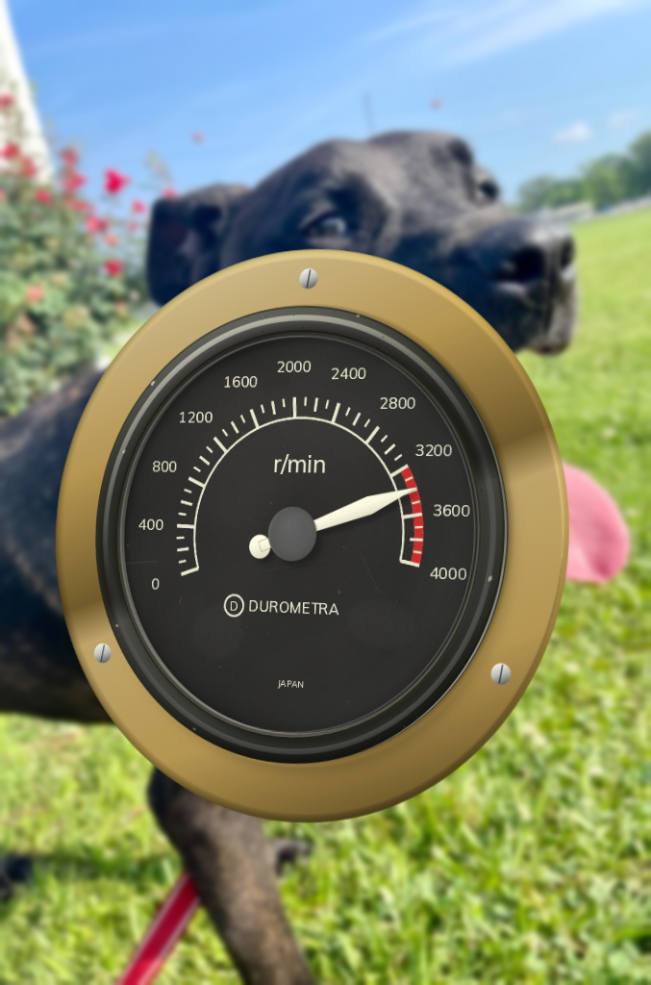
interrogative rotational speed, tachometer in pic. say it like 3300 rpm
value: 3400 rpm
